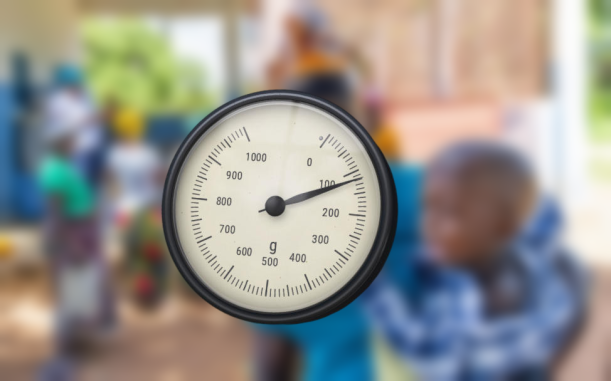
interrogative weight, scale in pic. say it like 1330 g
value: 120 g
